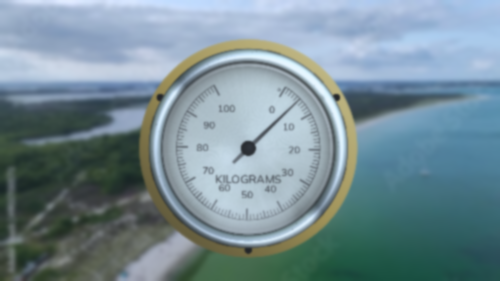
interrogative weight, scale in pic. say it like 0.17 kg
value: 5 kg
